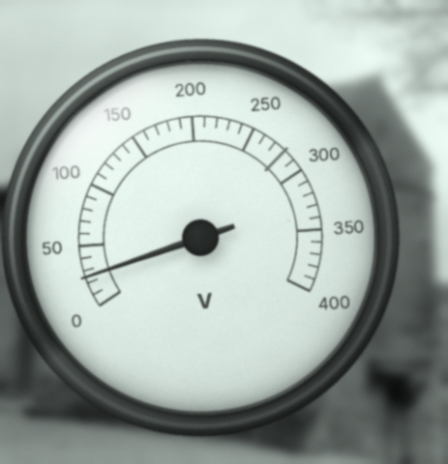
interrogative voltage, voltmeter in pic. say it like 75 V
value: 25 V
